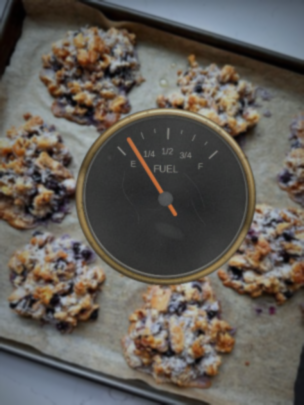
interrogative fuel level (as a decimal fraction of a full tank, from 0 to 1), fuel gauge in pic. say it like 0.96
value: 0.125
